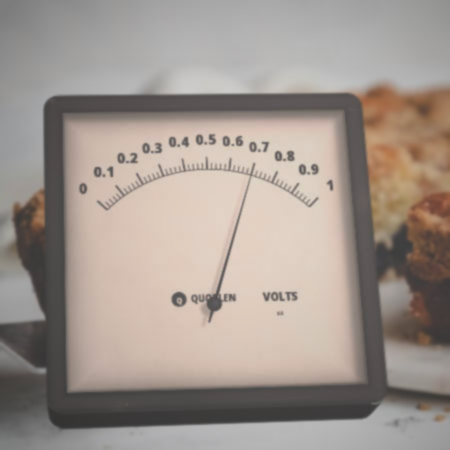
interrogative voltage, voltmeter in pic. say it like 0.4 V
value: 0.7 V
